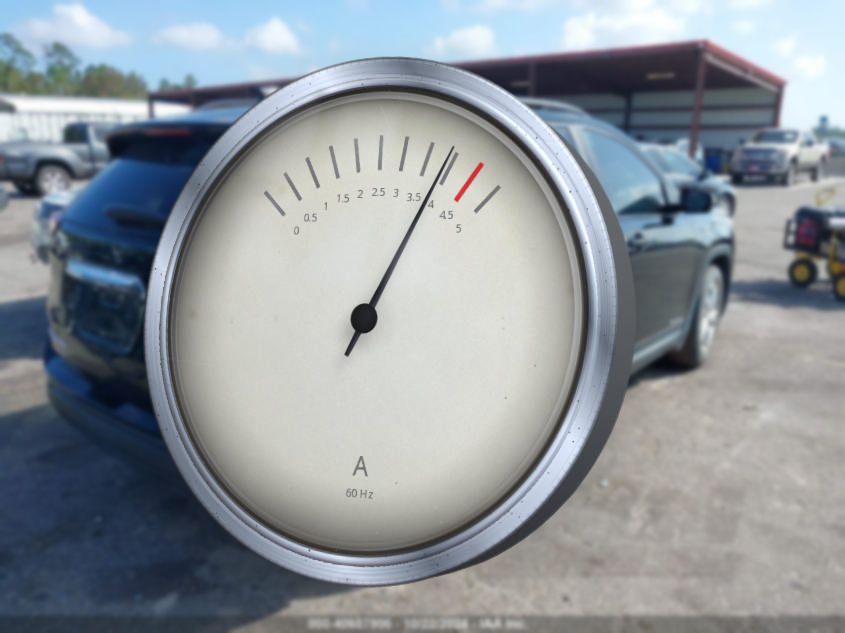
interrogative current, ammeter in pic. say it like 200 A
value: 4 A
